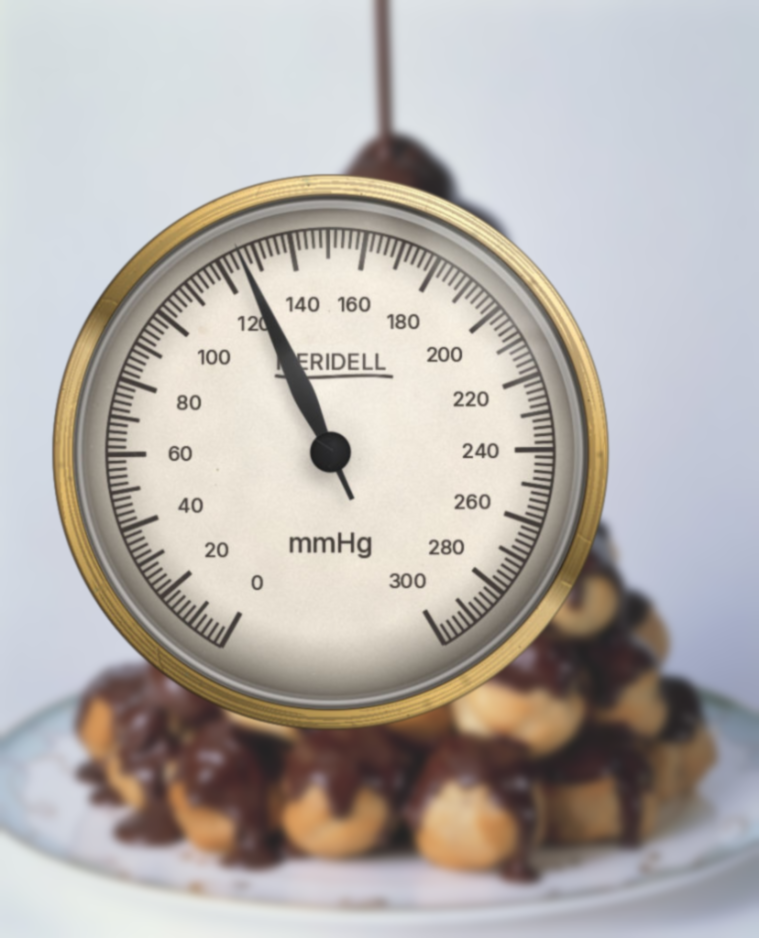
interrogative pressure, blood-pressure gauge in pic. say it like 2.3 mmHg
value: 126 mmHg
